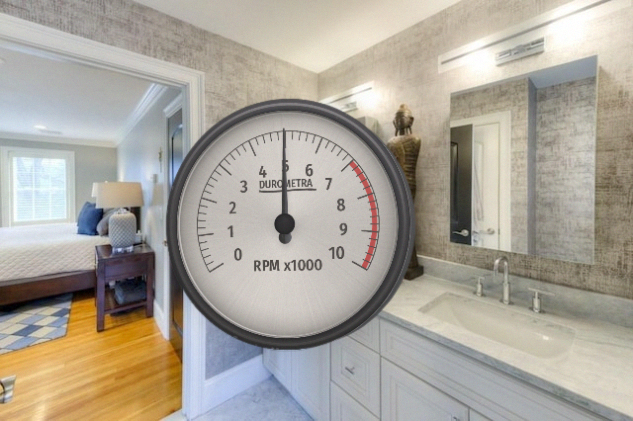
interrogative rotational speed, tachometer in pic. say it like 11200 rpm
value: 5000 rpm
